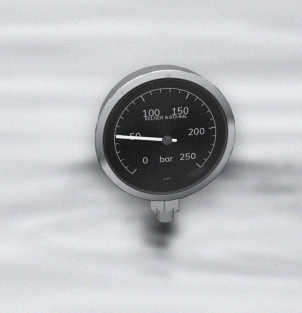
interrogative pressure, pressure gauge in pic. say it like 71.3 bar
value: 50 bar
